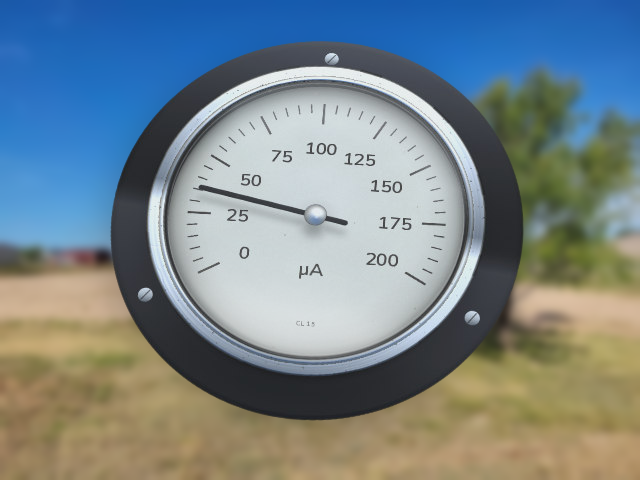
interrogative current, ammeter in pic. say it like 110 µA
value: 35 µA
